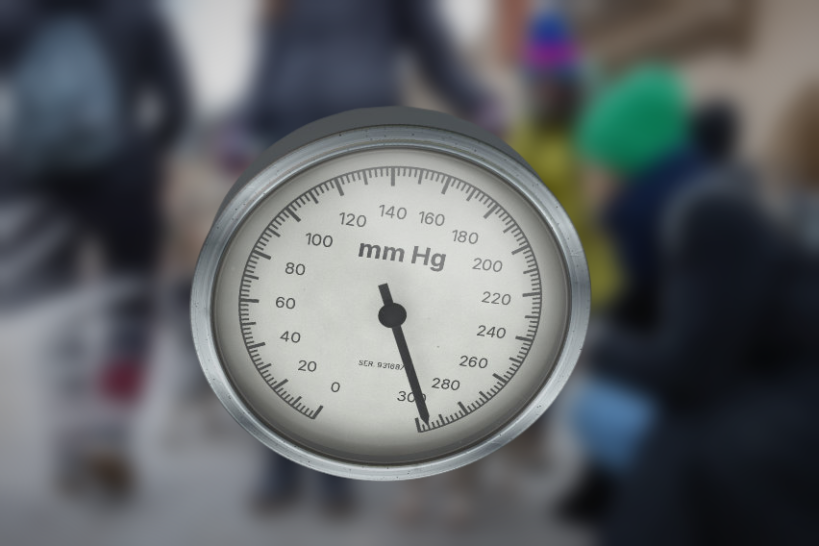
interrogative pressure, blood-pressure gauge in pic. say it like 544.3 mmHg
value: 296 mmHg
